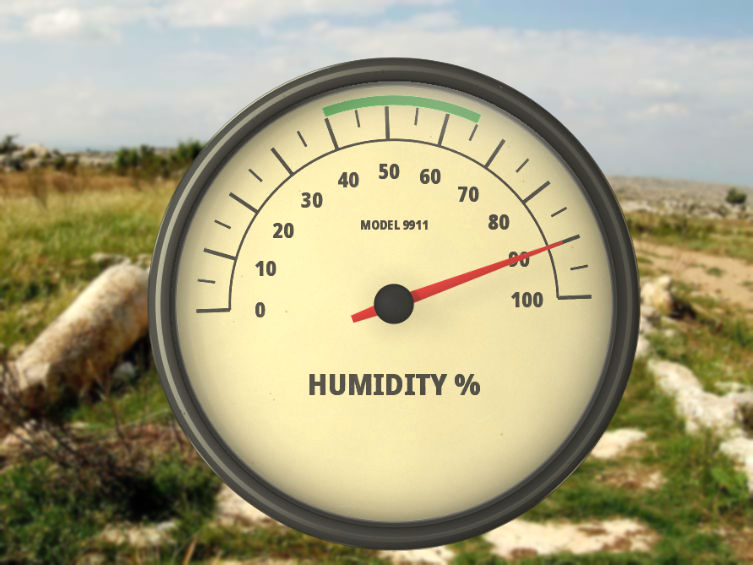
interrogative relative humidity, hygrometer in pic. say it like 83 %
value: 90 %
